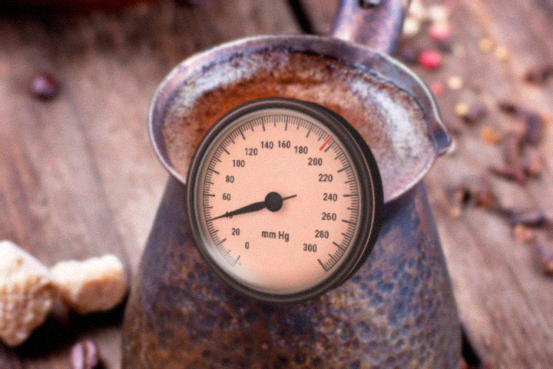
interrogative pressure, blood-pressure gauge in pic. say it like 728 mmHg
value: 40 mmHg
